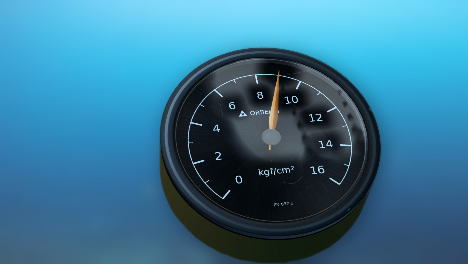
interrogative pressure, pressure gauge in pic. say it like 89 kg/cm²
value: 9 kg/cm²
